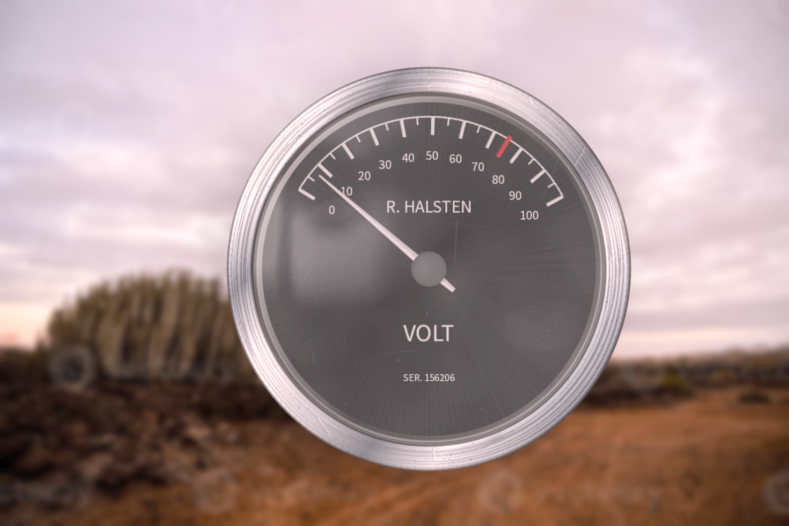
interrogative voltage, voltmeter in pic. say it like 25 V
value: 7.5 V
